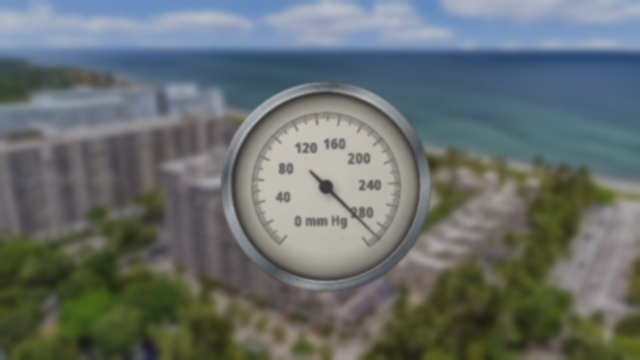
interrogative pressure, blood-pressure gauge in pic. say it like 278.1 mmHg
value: 290 mmHg
